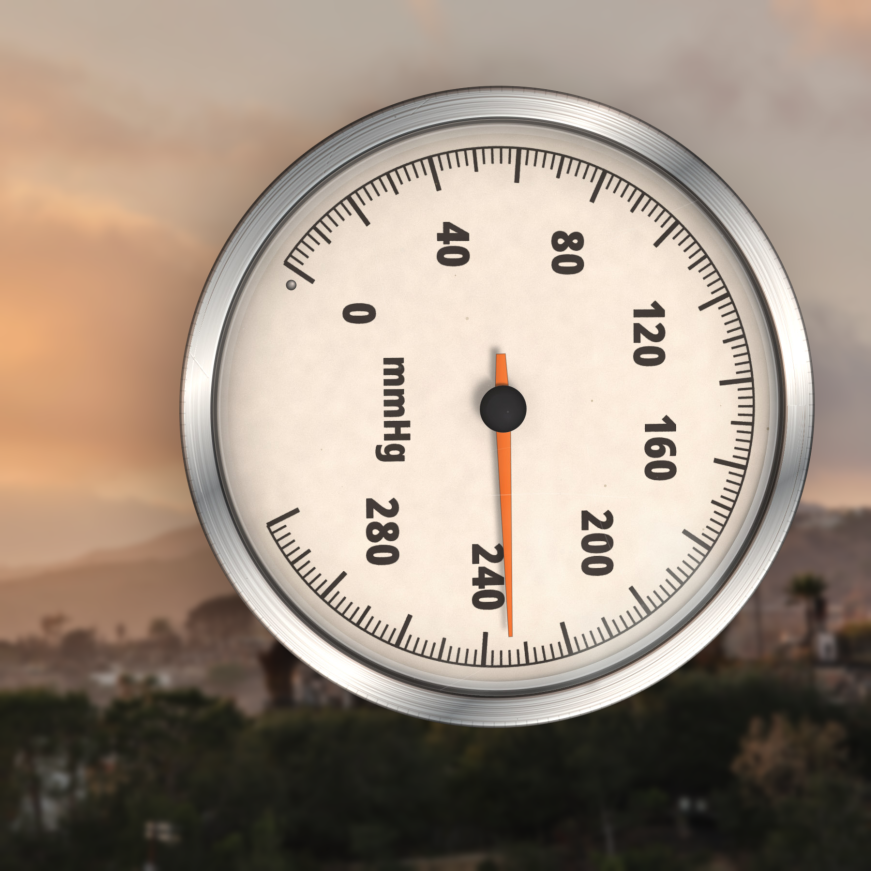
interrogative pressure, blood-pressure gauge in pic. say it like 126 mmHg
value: 234 mmHg
